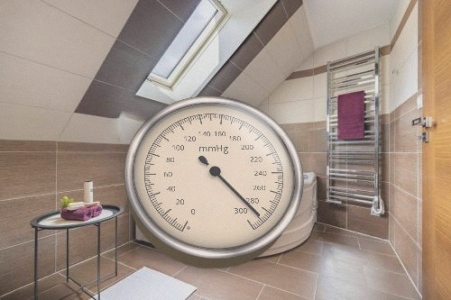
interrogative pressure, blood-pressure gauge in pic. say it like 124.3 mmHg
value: 290 mmHg
